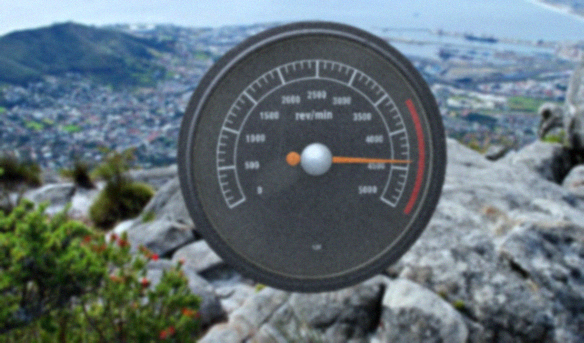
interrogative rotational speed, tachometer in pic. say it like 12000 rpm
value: 4400 rpm
